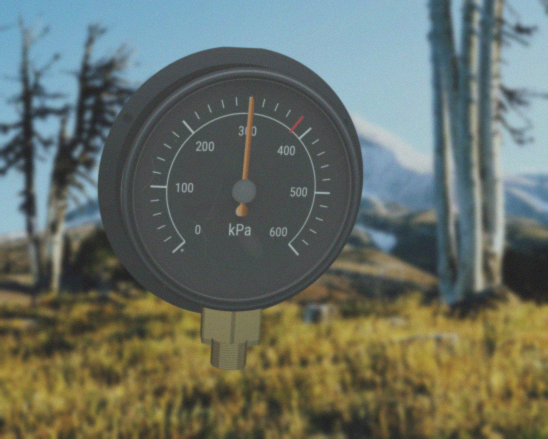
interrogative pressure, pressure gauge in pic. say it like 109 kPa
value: 300 kPa
